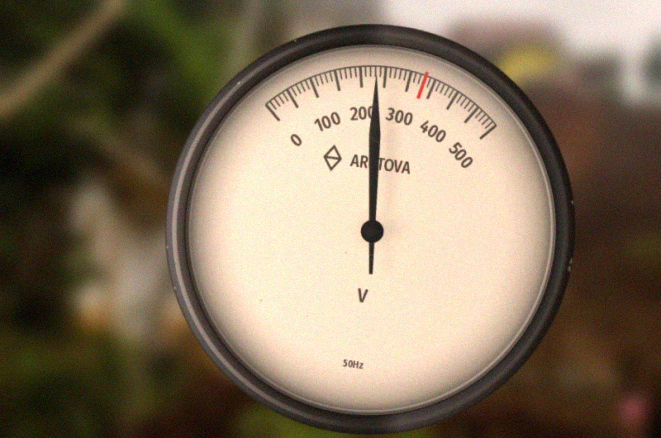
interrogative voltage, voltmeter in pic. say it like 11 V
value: 230 V
